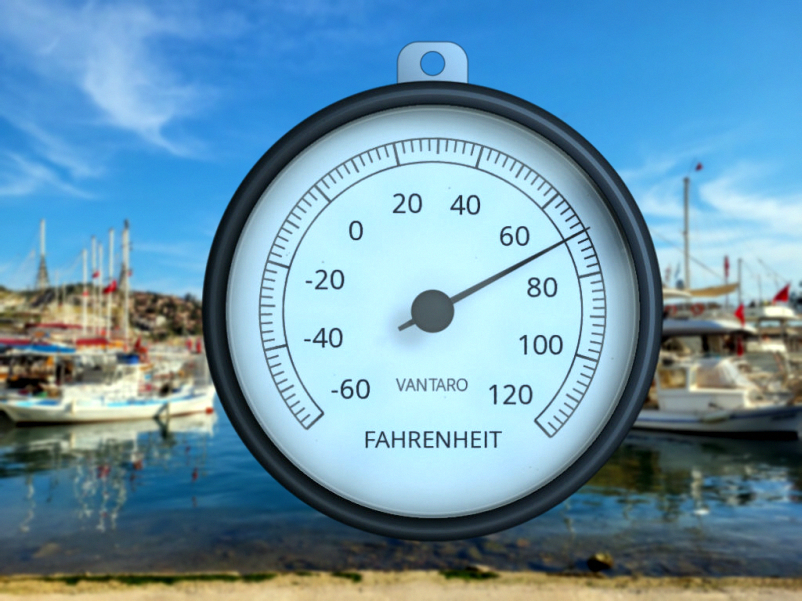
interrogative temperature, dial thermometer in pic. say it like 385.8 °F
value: 70 °F
